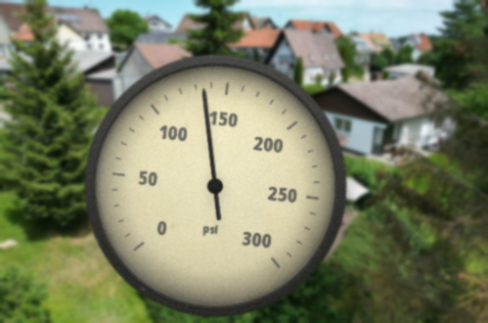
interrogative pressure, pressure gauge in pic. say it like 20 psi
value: 135 psi
